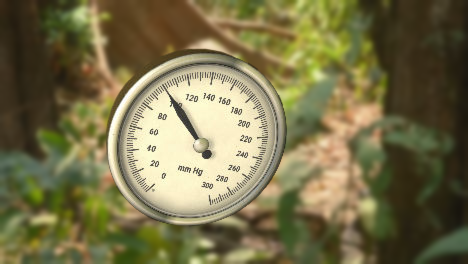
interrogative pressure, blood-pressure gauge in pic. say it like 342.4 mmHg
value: 100 mmHg
